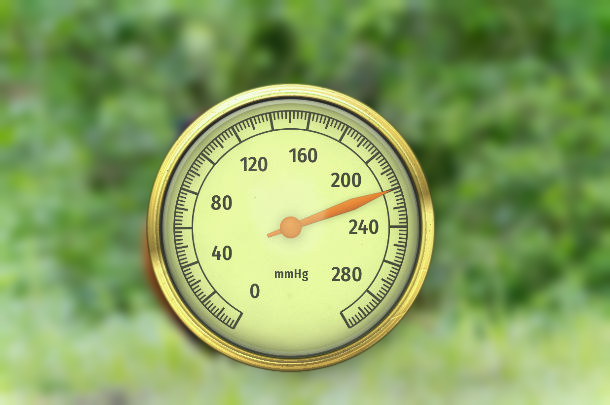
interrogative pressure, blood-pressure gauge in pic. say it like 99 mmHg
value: 220 mmHg
